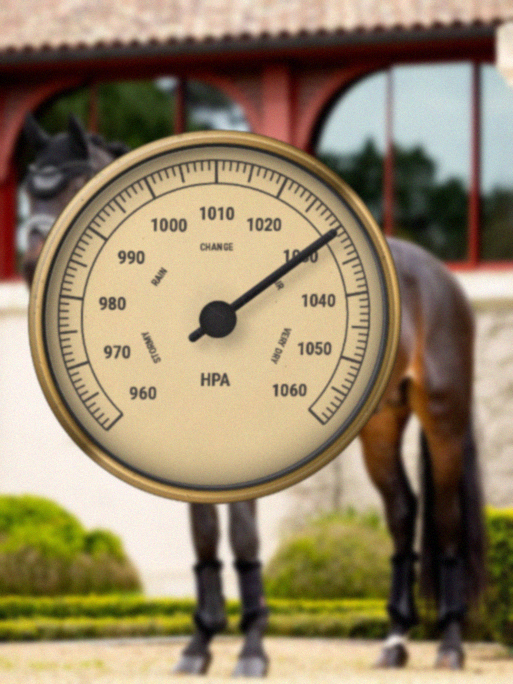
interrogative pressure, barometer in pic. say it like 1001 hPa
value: 1030 hPa
